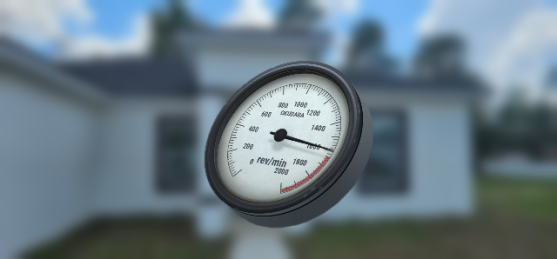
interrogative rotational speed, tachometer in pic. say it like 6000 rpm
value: 1600 rpm
